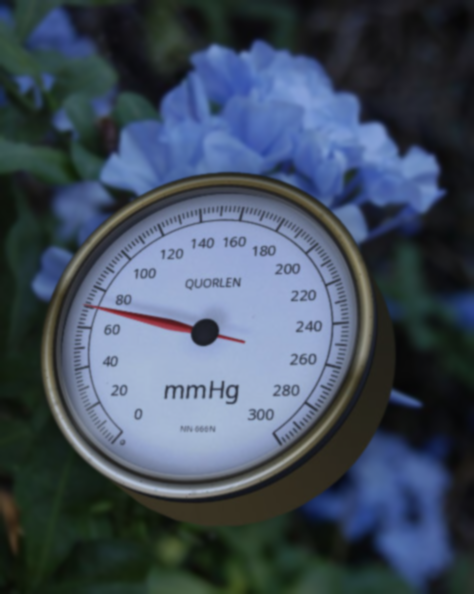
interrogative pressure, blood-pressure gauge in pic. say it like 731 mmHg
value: 70 mmHg
